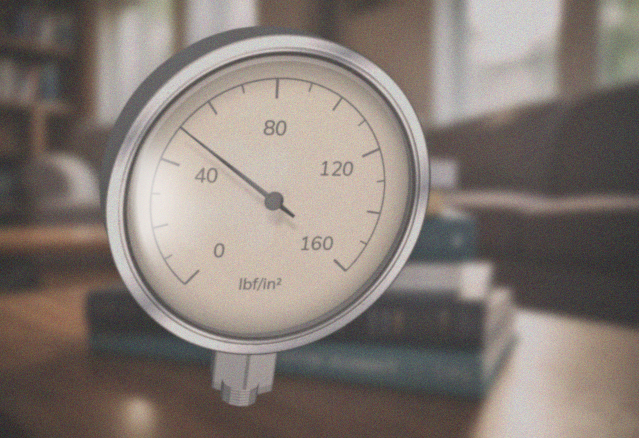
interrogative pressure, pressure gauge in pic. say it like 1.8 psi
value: 50 psi
